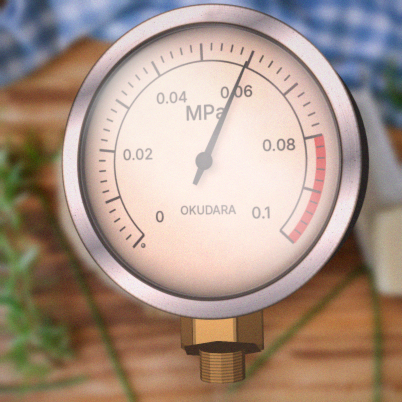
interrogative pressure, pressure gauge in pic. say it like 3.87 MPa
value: 0.06 MPa
